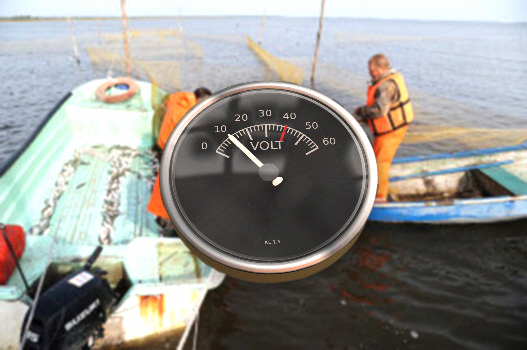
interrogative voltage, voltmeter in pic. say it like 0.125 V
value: 10 V
